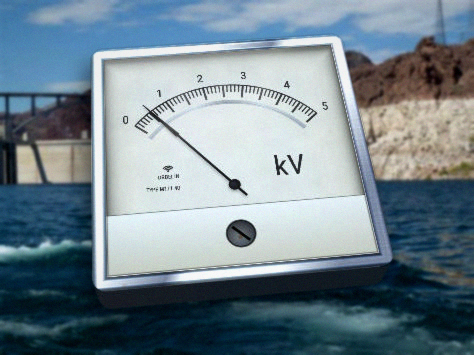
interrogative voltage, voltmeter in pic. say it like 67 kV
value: 0.5 kV
